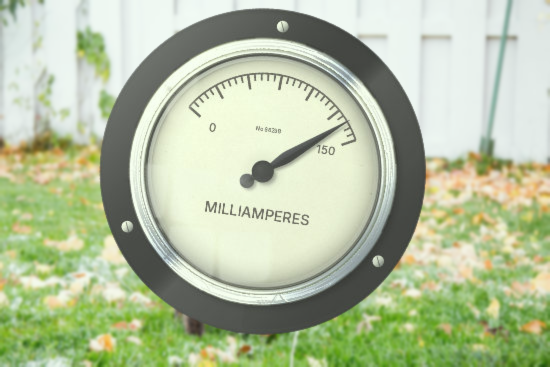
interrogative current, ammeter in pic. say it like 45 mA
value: 135 mA
